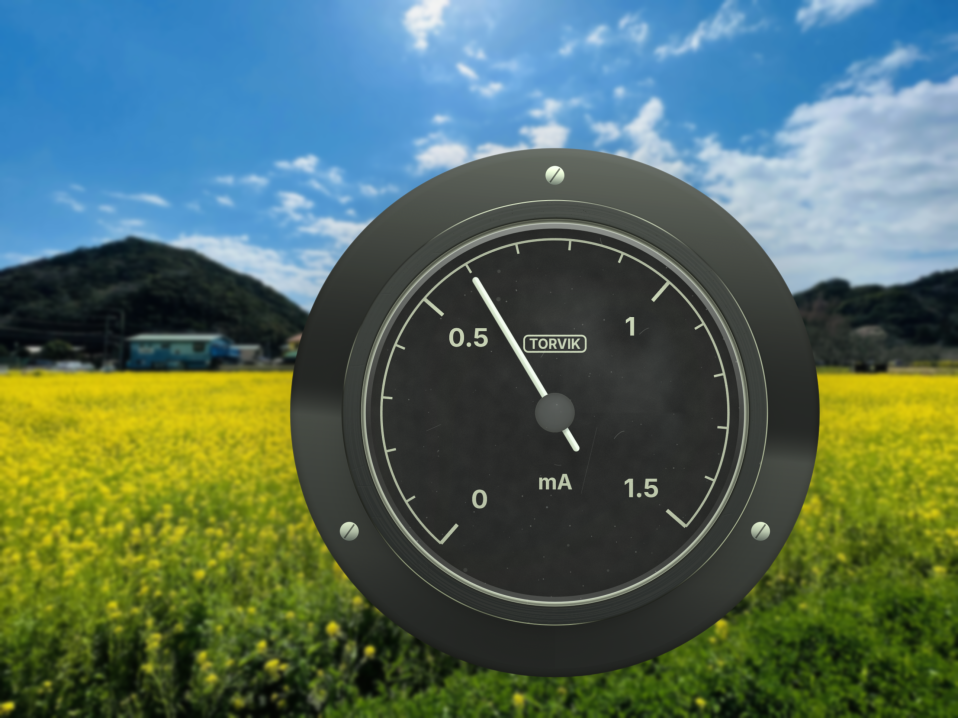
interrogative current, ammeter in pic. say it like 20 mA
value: 0.6 mA
